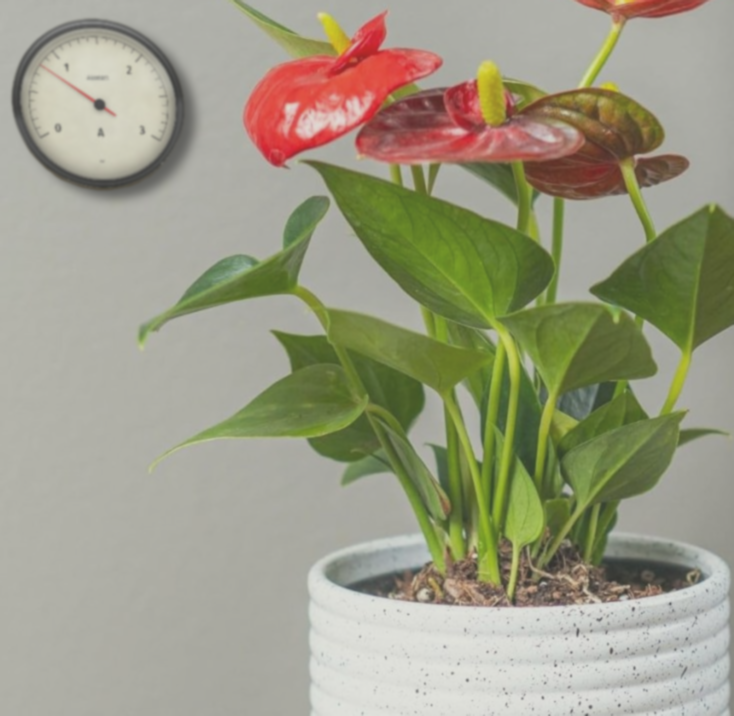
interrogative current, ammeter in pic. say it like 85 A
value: 0.8 A
